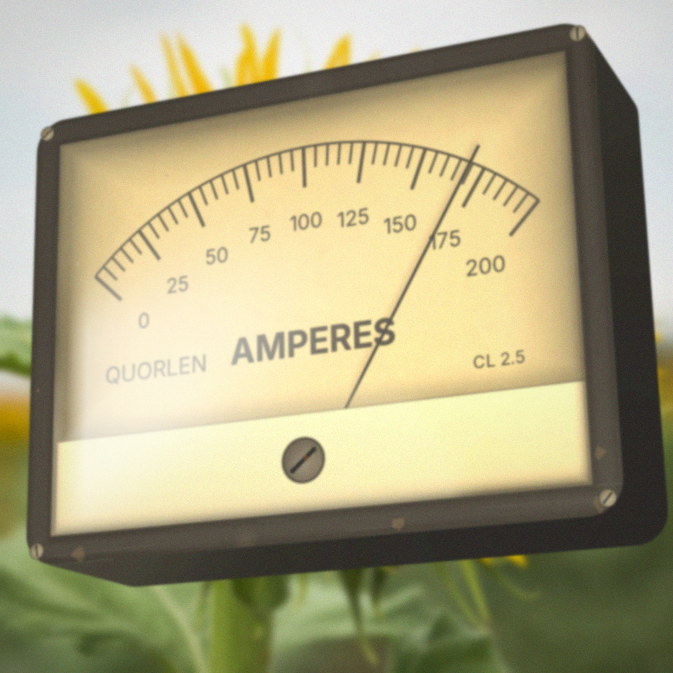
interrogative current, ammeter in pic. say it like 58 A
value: 170 A
